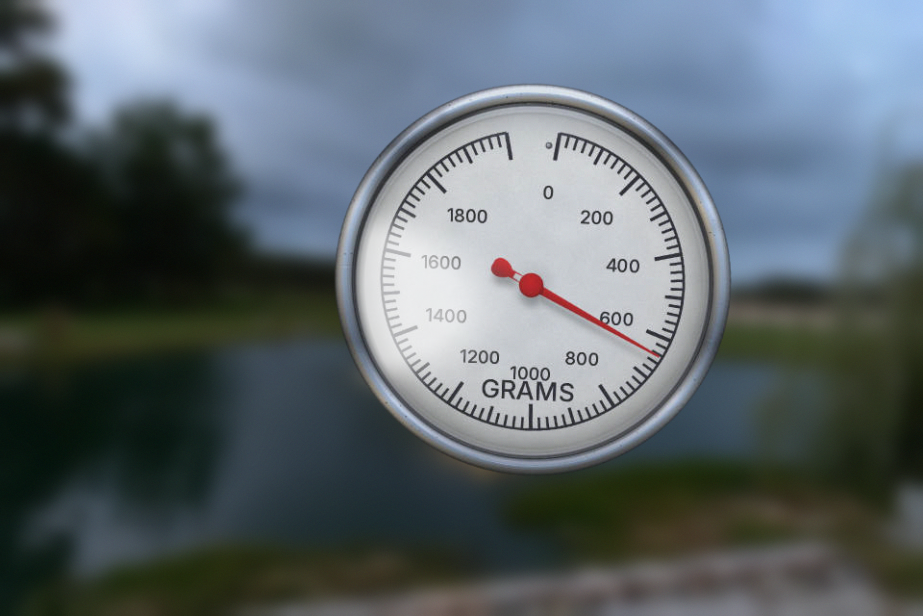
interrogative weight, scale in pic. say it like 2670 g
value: 640 g
